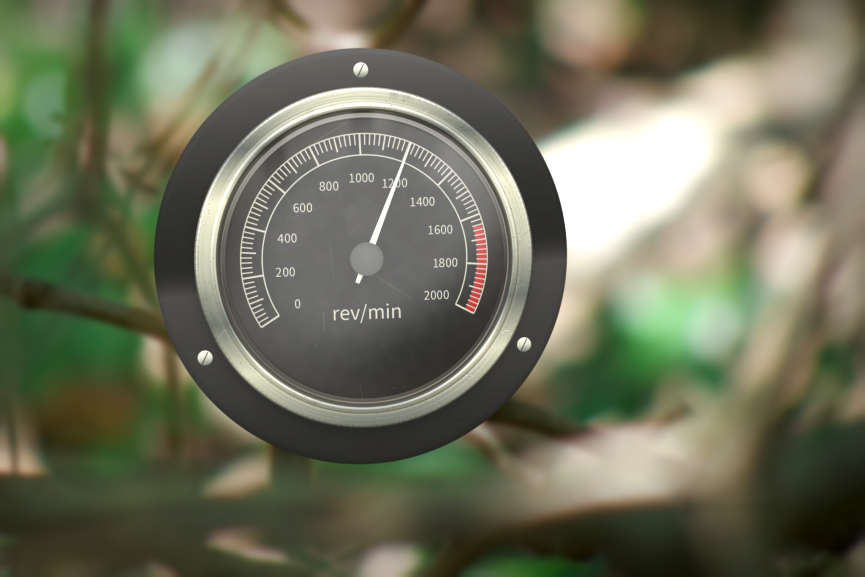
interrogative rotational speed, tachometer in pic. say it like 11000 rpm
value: 1200 rpm
